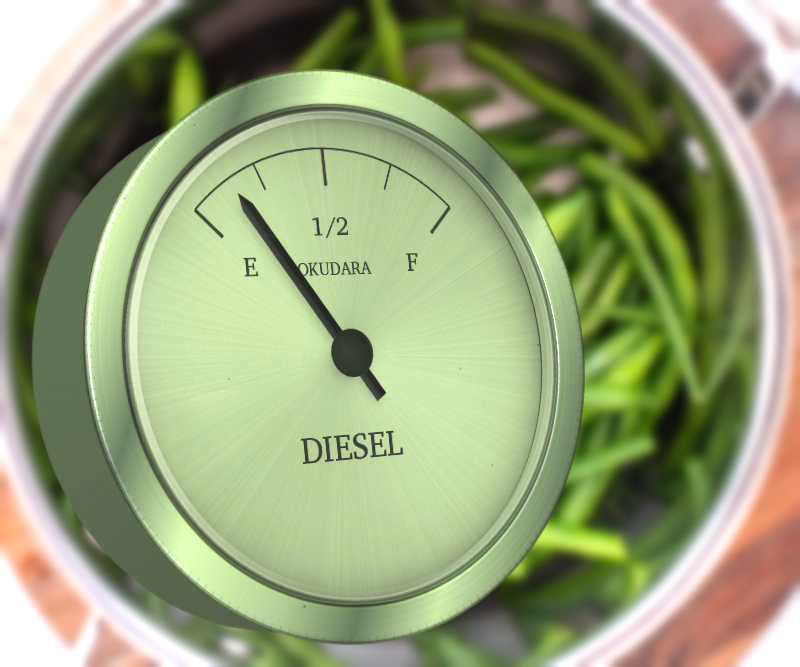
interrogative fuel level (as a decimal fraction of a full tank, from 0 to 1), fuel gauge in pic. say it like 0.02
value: 0.125
